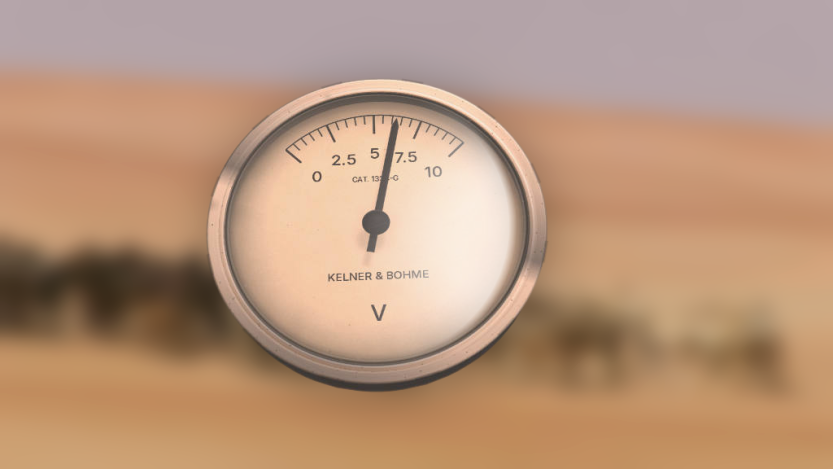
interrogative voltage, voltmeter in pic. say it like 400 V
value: 6.25 V
